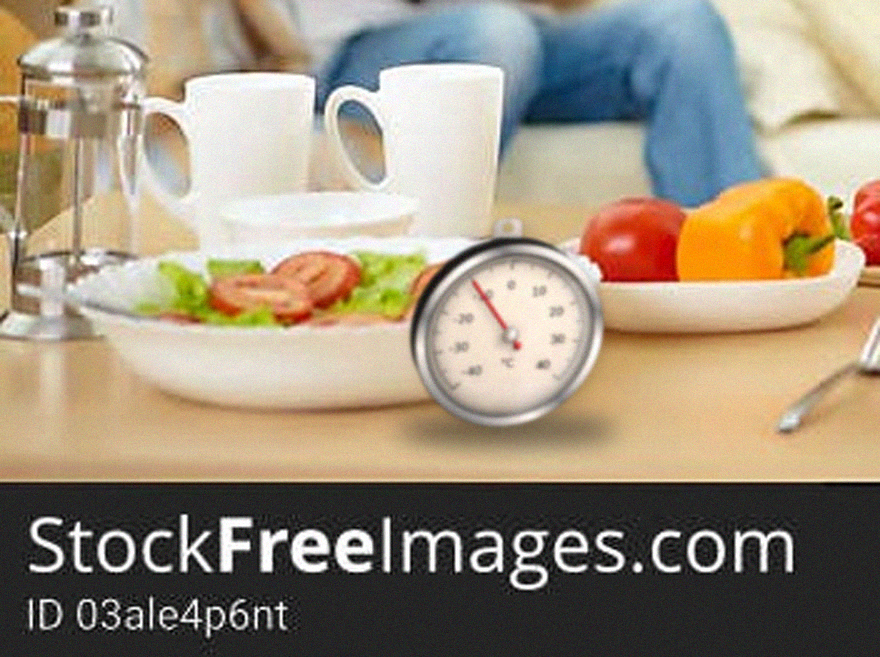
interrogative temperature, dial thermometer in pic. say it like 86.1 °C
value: -10 °C
